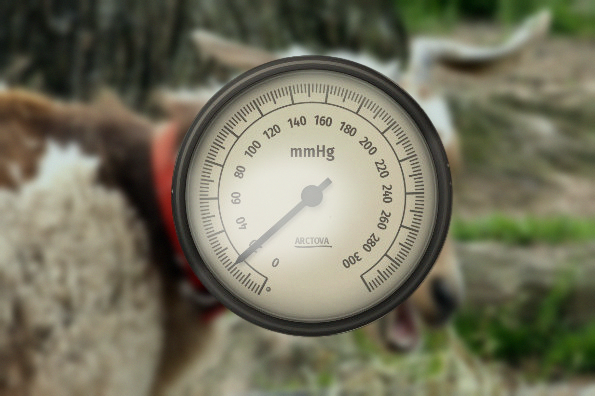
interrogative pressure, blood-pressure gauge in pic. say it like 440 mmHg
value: 20 mmHg
